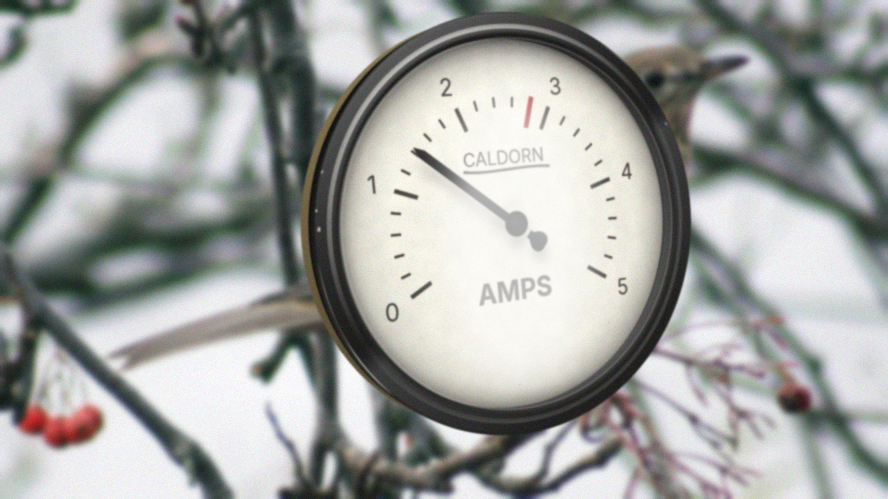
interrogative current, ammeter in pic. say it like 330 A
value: 1.4 A
